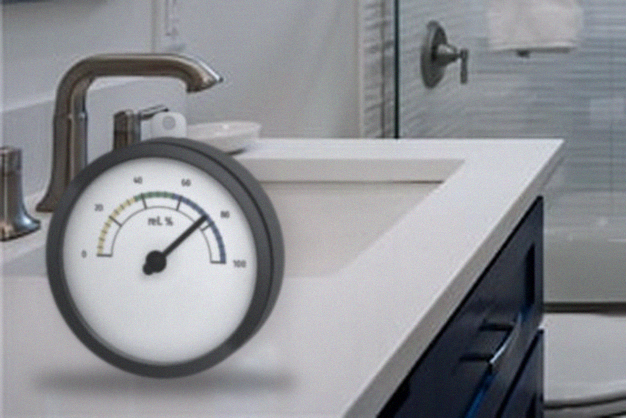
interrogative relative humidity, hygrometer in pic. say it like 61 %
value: 76 %
